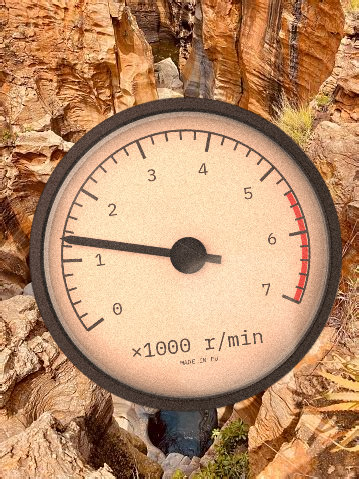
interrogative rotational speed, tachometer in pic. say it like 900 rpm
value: 1300 rpm
